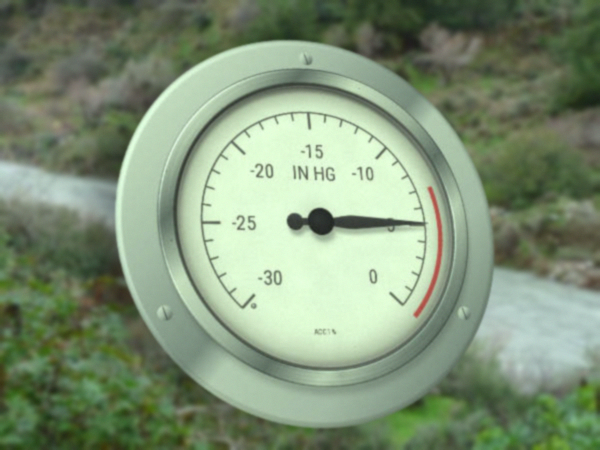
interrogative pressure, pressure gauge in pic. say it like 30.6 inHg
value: -5 inHg
